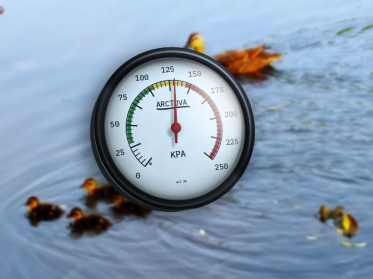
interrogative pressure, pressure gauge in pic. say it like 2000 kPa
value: 130 kPa
